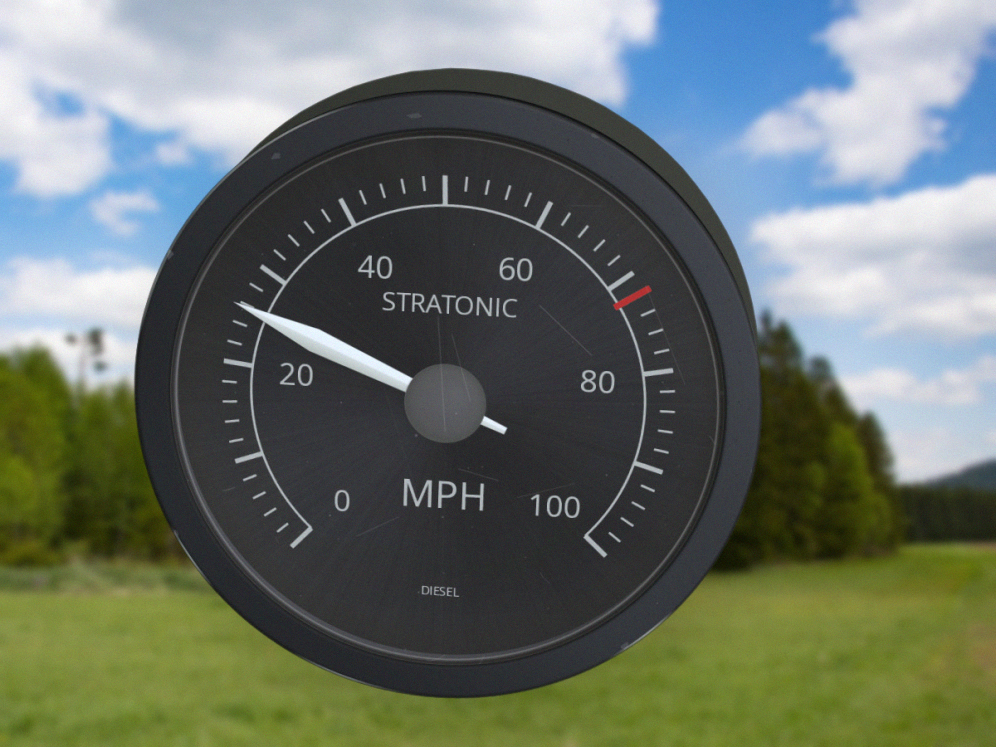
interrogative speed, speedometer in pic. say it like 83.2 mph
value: 26 mph
